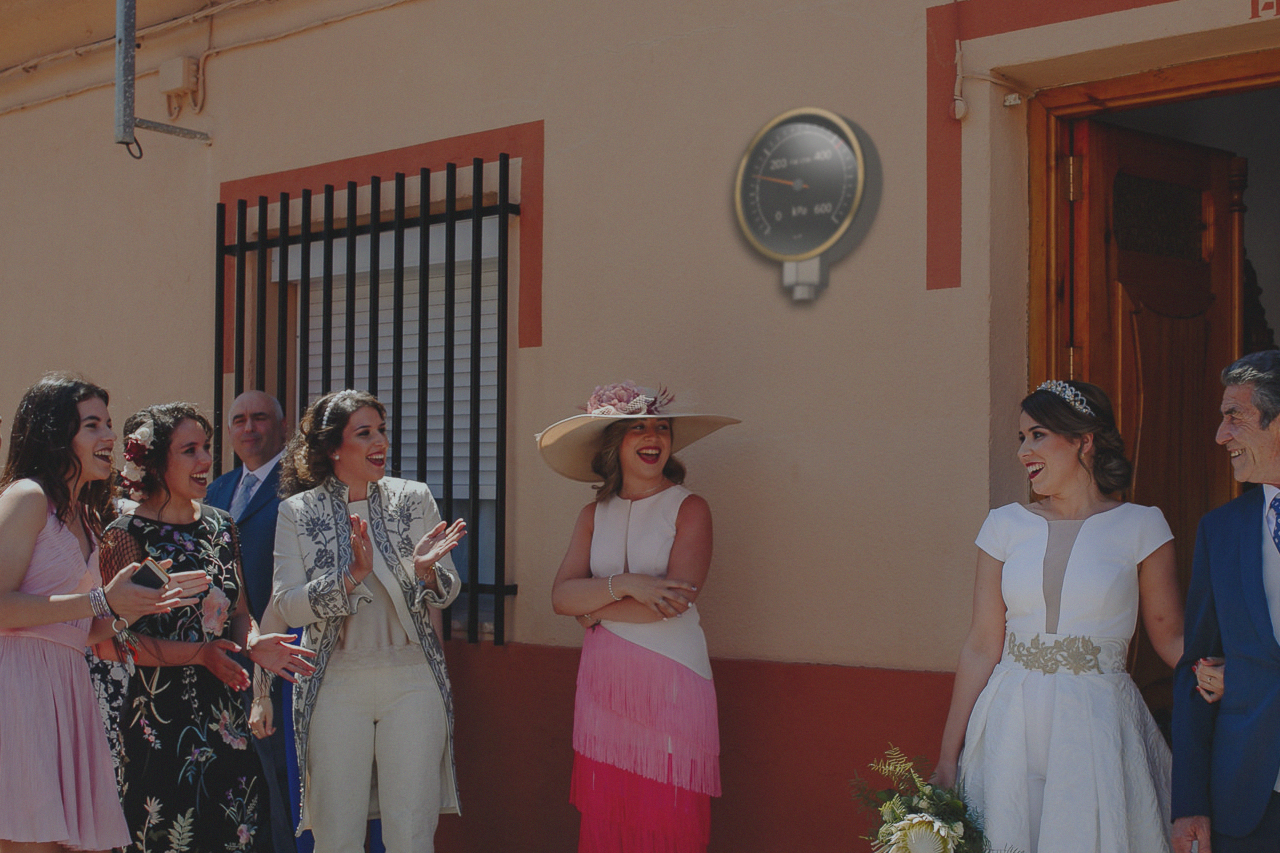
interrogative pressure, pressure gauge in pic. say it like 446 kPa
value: 140 kPa
